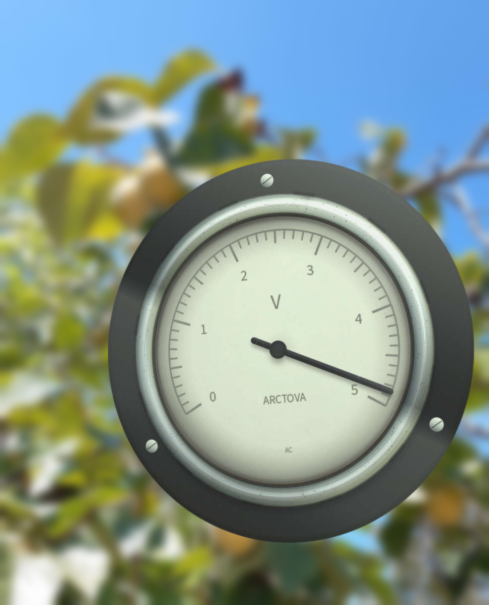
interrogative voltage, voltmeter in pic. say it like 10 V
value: 4.85 V
